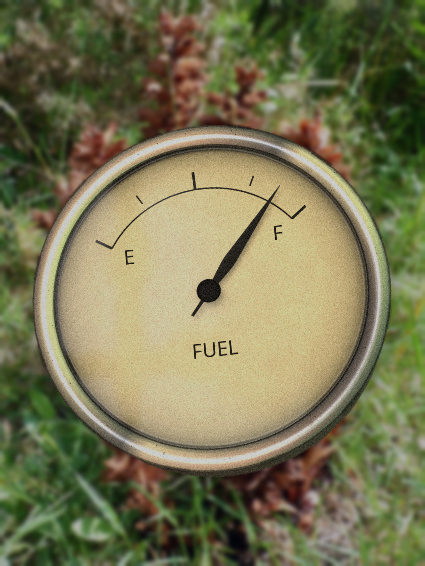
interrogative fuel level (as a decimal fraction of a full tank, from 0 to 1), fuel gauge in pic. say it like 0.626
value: 0.875
